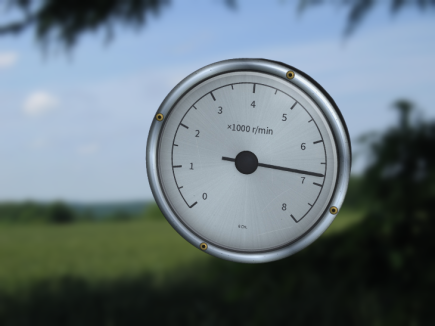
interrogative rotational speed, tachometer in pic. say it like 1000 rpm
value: 6750 rpm
